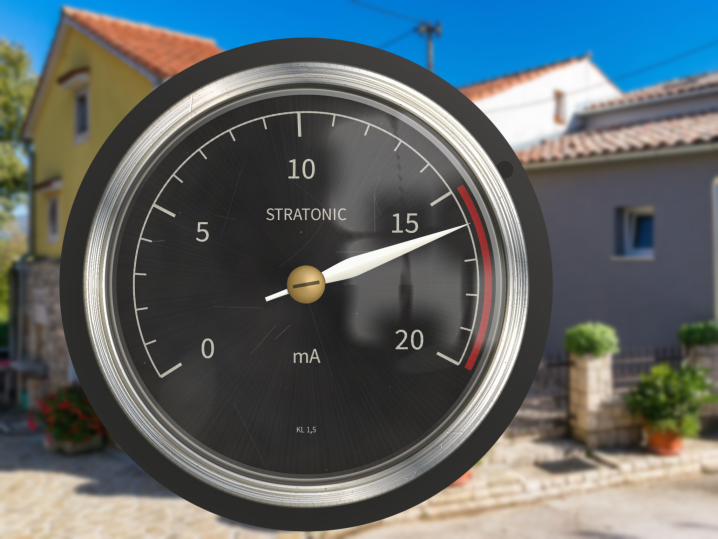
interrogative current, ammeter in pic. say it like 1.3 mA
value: 16 mA
